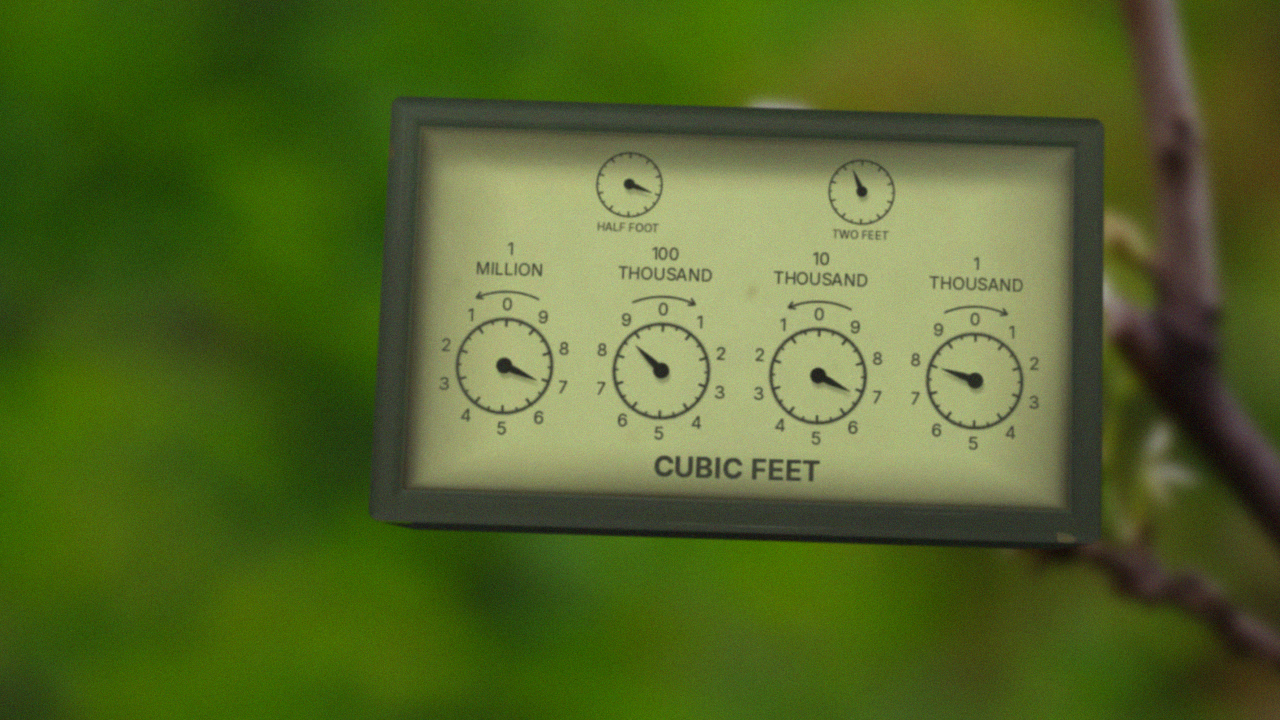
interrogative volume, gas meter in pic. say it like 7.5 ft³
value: 686800 ft³
